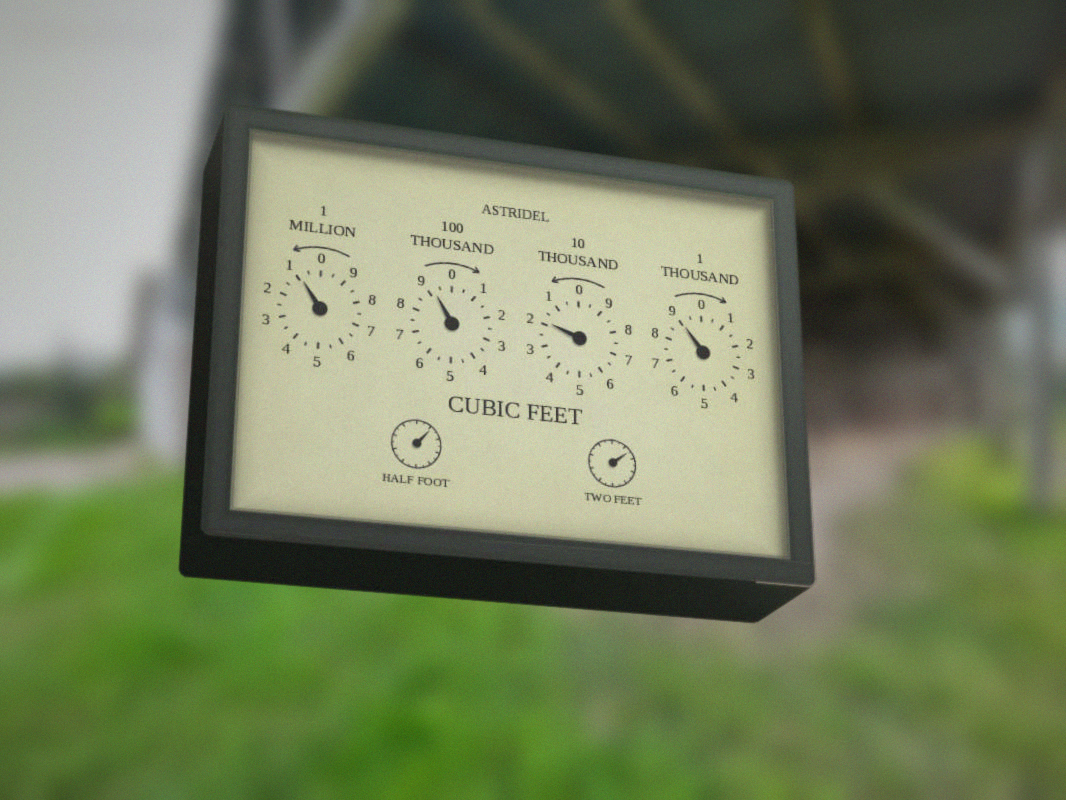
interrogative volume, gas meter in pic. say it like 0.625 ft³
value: 91900 ft³
